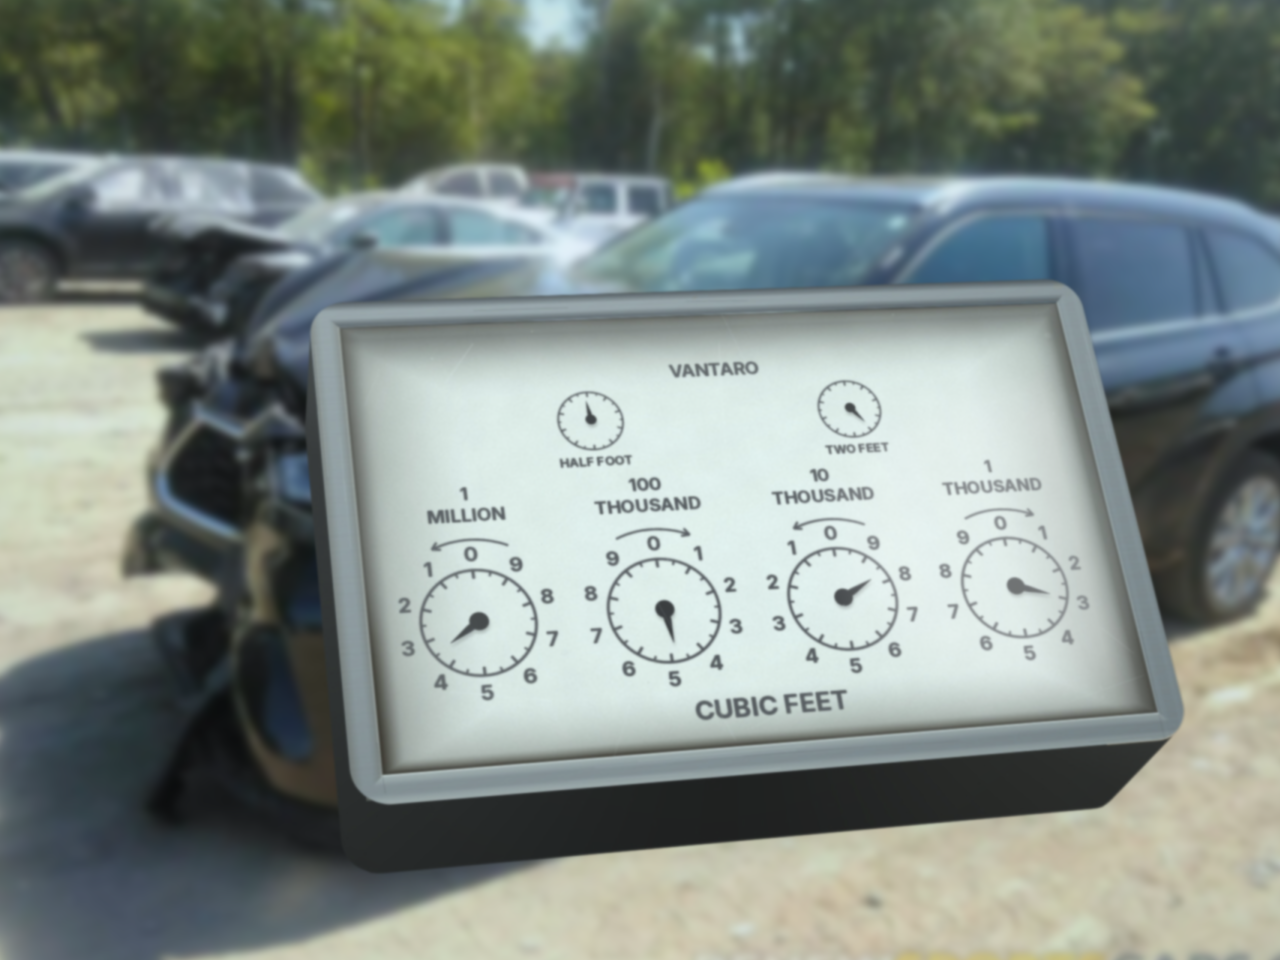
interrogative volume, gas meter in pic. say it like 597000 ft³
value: 348300 ft³
